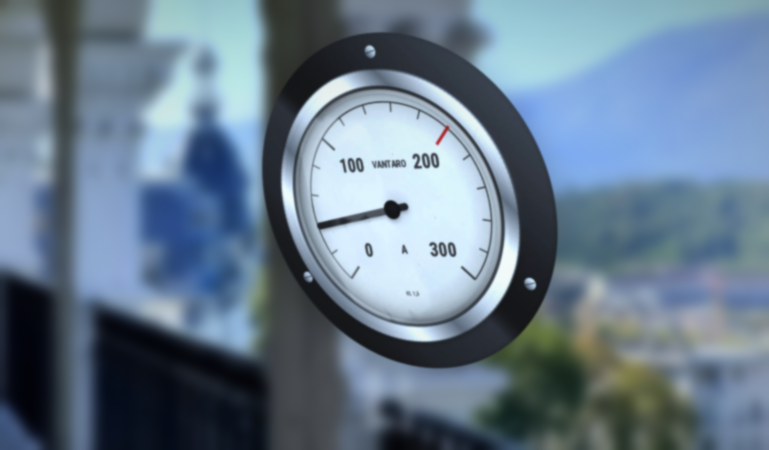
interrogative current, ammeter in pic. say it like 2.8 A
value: 40 A
